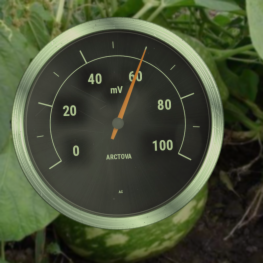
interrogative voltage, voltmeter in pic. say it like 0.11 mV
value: 60 mV
